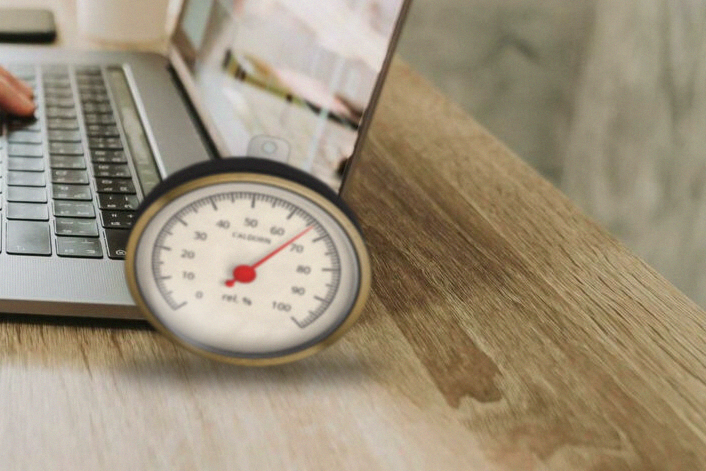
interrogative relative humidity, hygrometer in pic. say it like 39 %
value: 65 %
